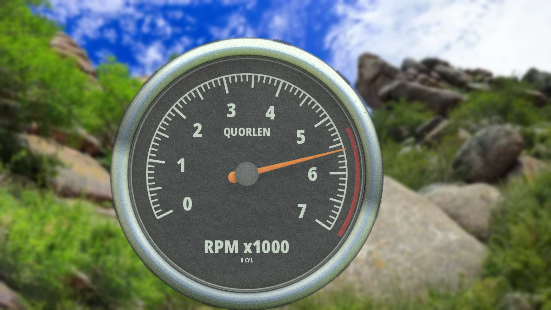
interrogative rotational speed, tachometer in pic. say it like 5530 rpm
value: 5600 rpm
